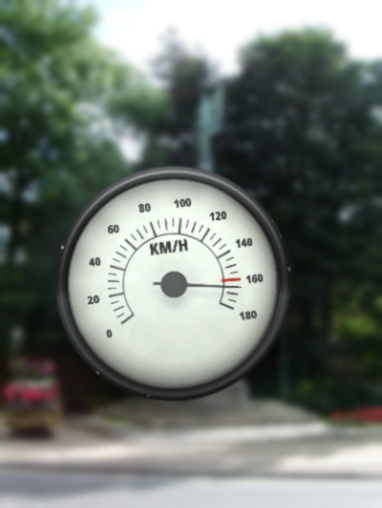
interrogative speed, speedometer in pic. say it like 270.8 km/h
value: 165 km/h
